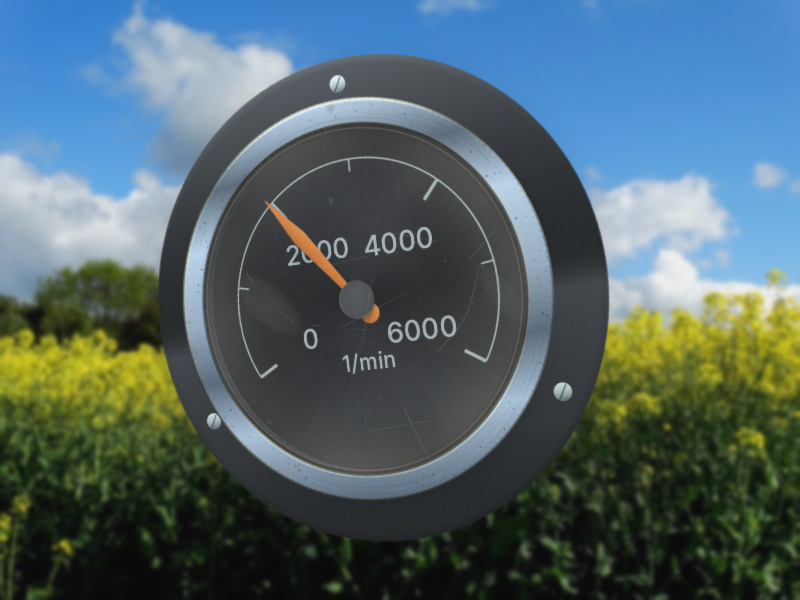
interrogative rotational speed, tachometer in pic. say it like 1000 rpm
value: 2000 rpm
